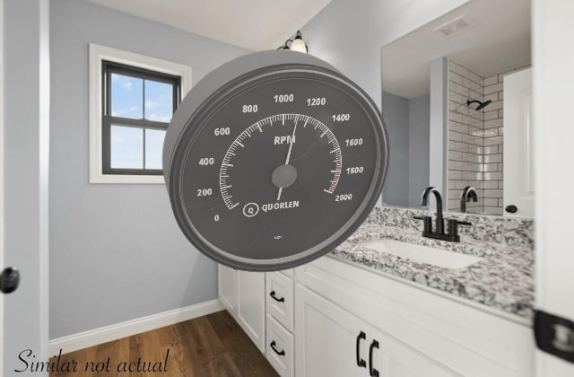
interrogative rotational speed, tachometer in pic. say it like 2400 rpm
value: 1100 rpm
